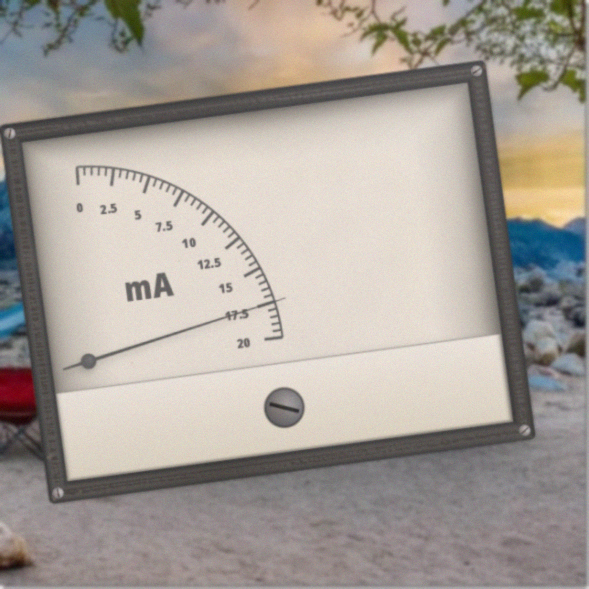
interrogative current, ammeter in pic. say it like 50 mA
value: 17.5 mA
